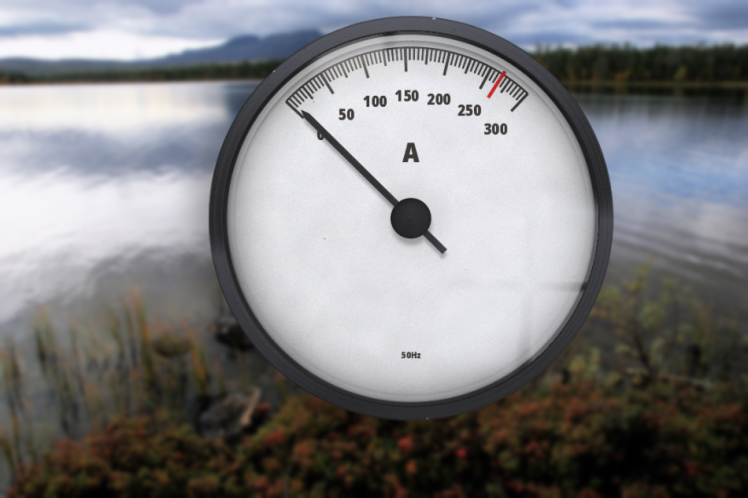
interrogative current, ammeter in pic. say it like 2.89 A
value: 5 A
